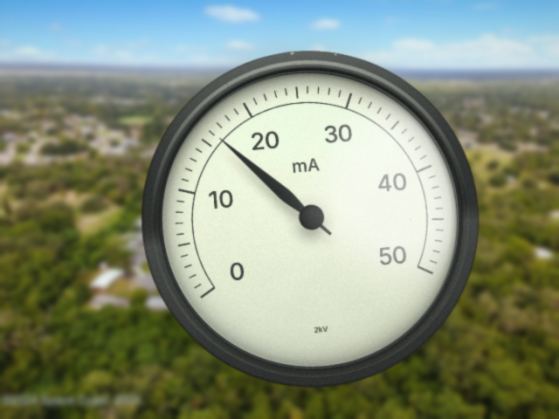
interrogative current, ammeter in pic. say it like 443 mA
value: 16 mA
